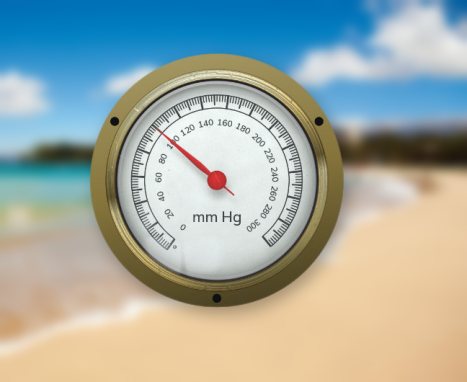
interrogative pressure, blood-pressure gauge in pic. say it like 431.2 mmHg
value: 100 mmHg
